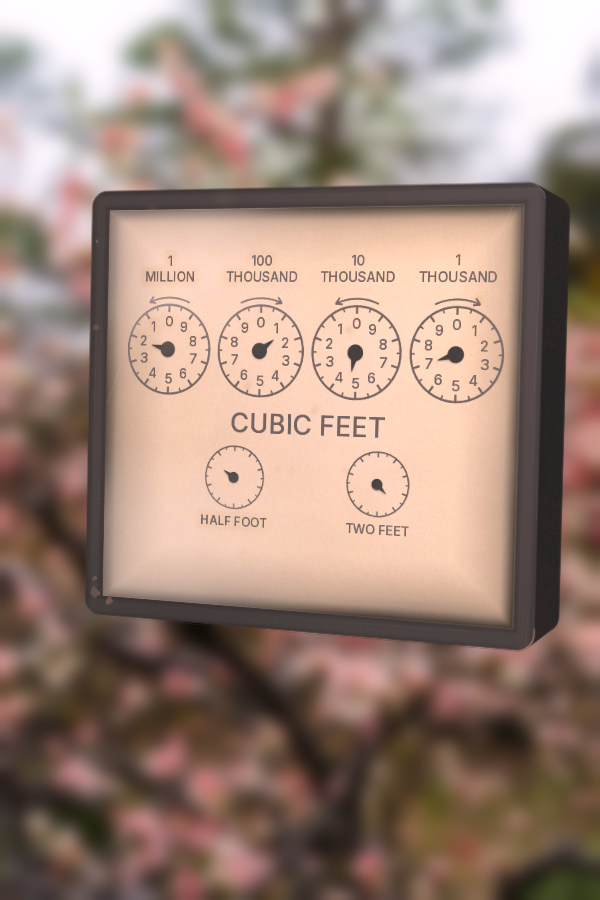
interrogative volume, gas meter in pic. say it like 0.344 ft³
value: 214700 ft³
